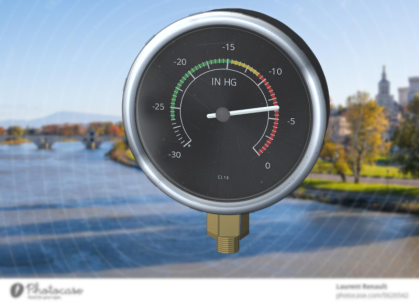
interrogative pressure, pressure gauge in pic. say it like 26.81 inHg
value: -6.5 inHg
